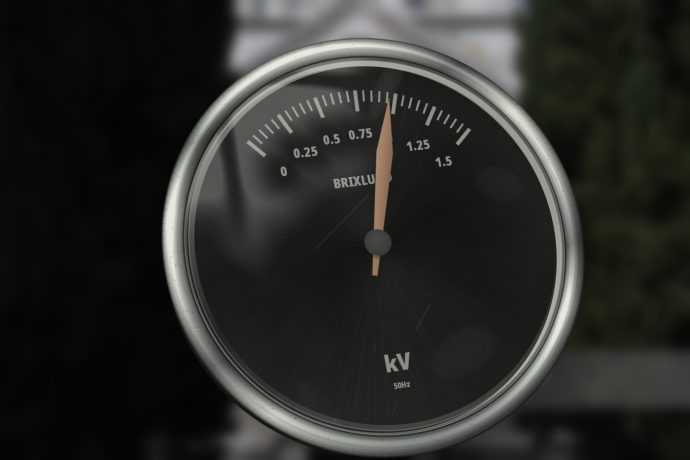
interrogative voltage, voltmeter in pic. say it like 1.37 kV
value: 0.95 kV
